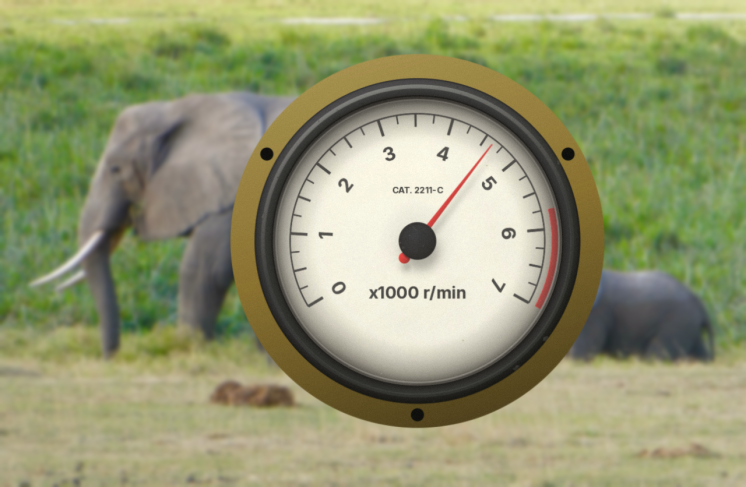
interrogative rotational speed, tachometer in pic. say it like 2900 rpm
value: 4625 rpm
